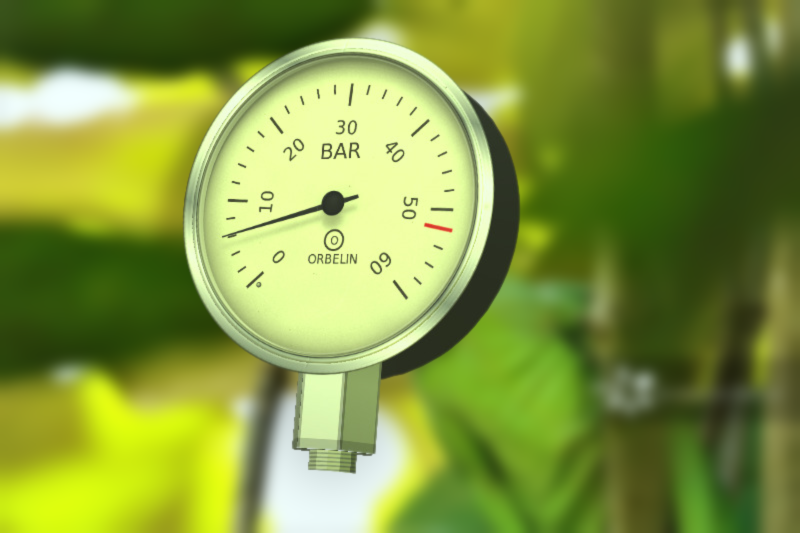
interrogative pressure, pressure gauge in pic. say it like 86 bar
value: 6 bar
